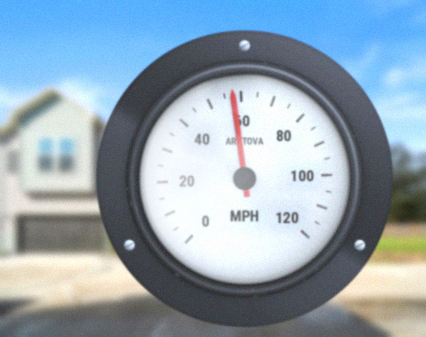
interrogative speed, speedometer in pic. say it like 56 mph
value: 57.5 mph
